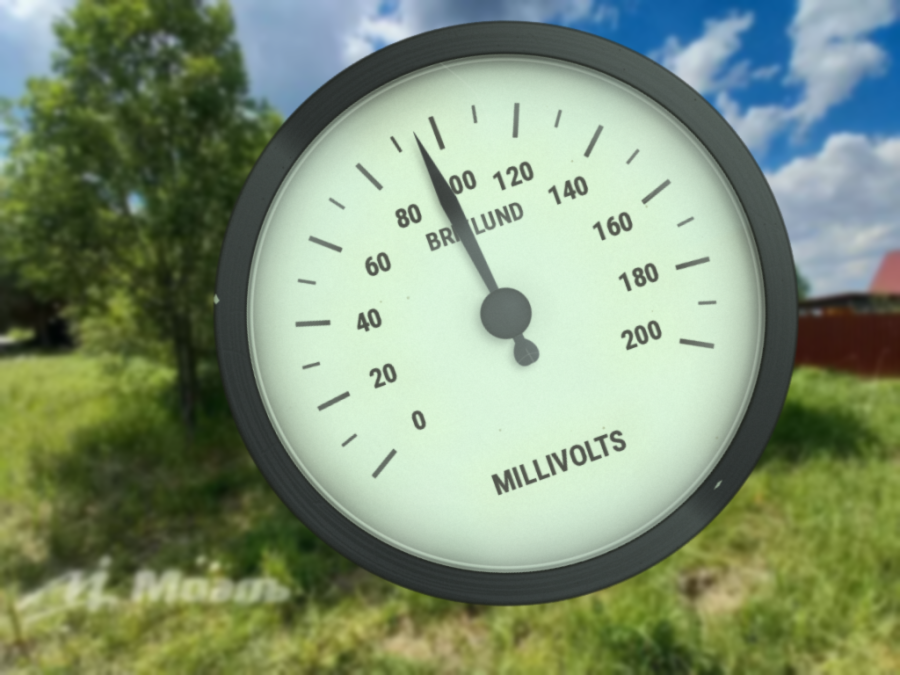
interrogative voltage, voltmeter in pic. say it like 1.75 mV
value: 95 mV
